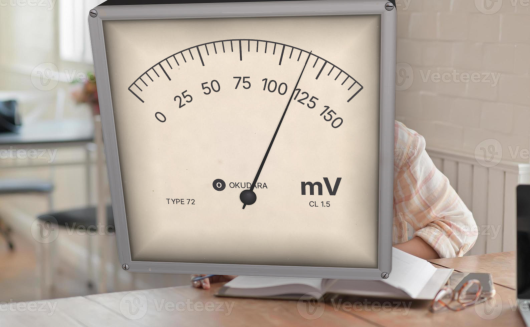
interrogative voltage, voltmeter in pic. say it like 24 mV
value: 115 mV
